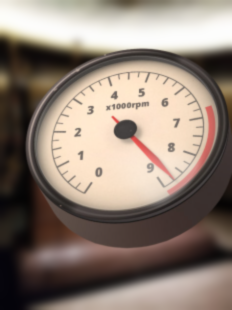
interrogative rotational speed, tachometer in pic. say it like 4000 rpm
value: 8750 rpm
